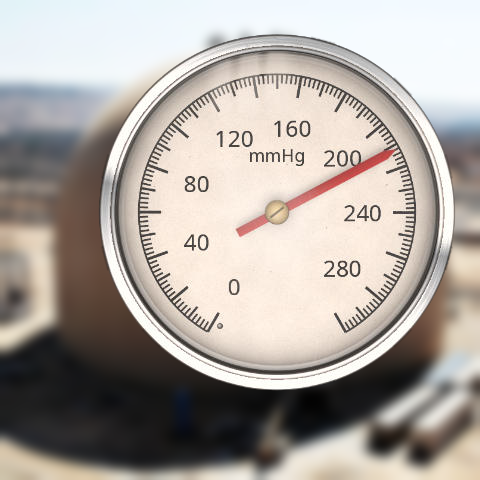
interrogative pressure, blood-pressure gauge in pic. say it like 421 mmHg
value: 212 mmHg
